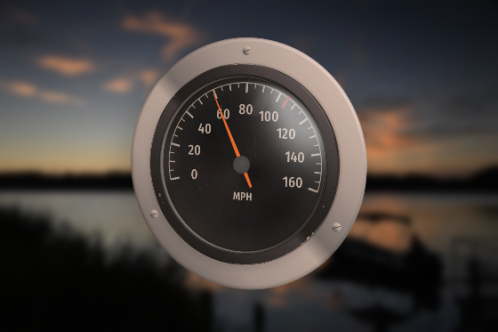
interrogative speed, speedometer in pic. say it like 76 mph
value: 60 mph
